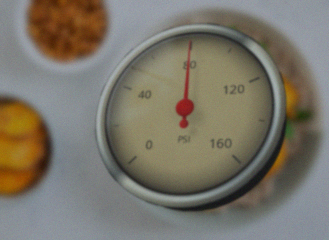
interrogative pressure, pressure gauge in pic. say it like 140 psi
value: 80 psi
